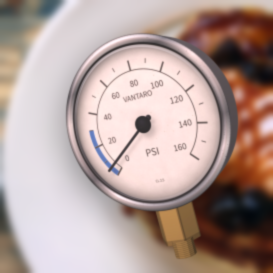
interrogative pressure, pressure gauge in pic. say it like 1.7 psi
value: 5 psi
